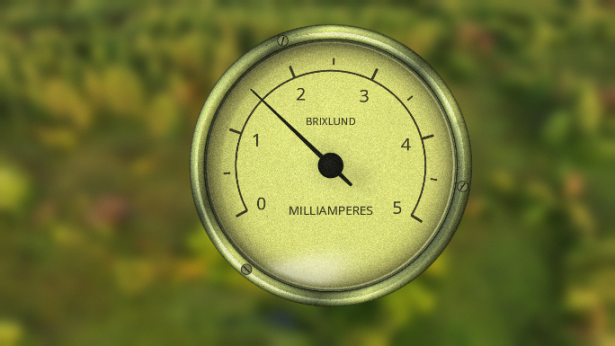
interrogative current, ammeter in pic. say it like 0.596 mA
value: 1.5 mA
